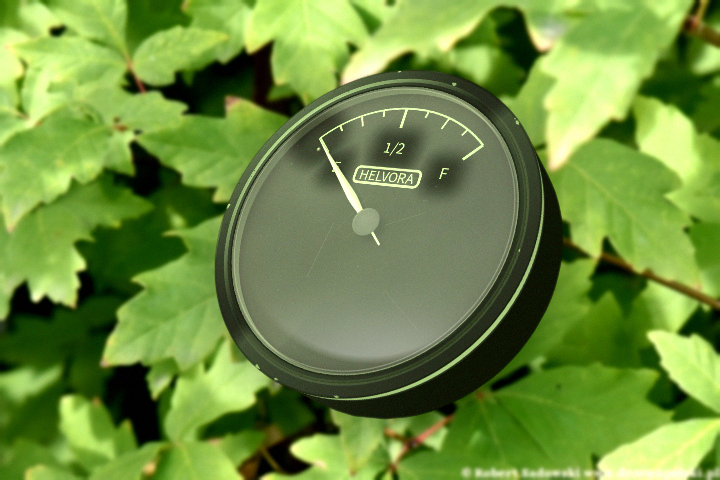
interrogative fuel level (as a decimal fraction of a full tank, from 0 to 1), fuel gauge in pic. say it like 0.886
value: 0
